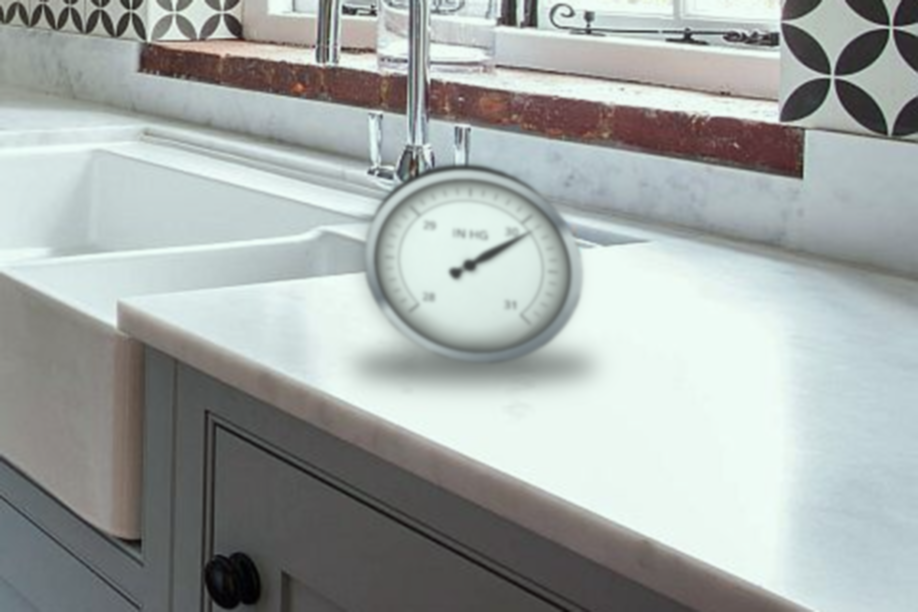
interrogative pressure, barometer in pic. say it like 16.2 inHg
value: 30.1 inHg
